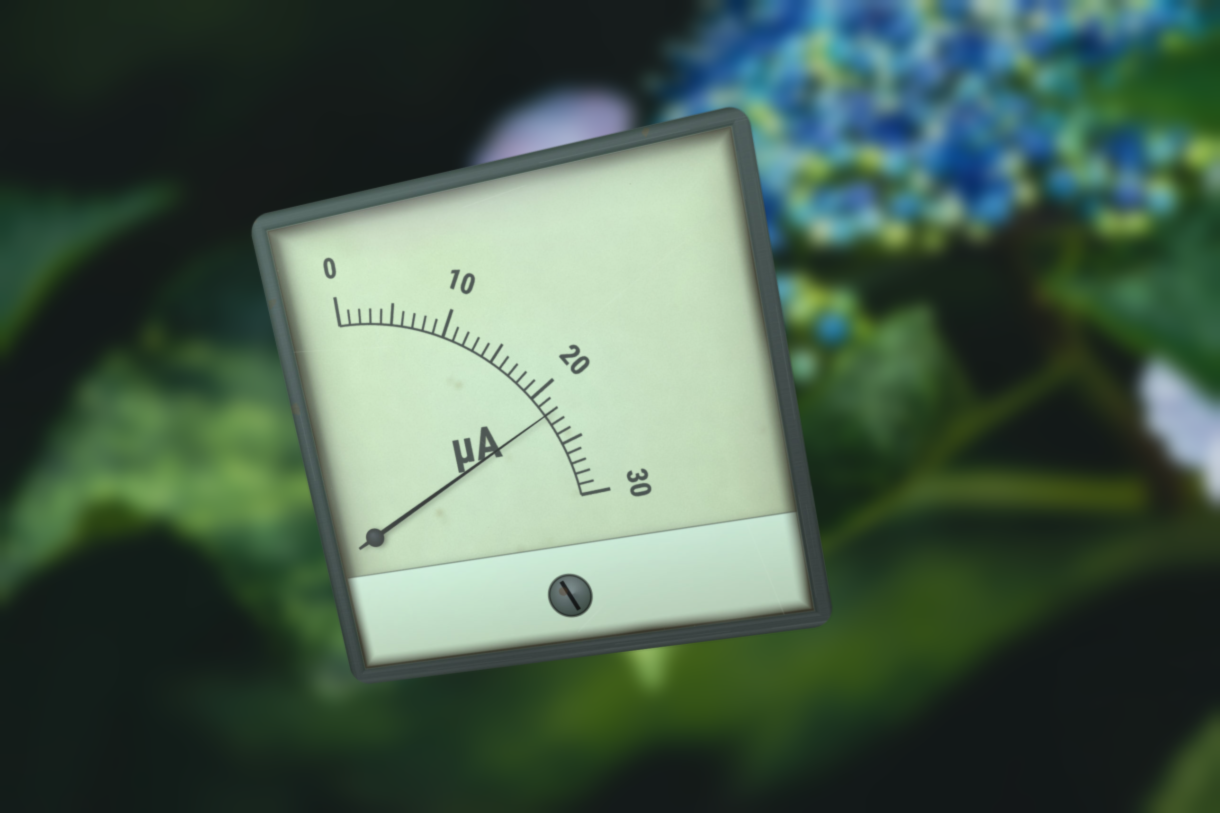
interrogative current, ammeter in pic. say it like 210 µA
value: 22 µA
